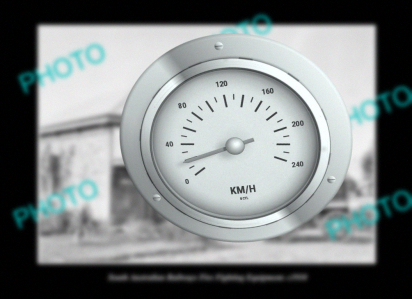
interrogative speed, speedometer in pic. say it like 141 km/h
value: 20 km/h
